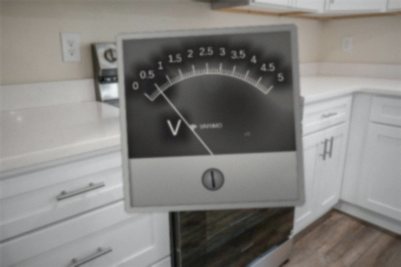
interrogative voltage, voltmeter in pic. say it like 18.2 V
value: 0.5 V
